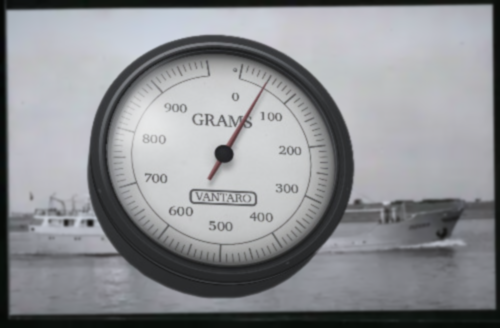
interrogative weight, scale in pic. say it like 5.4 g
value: 50 g
